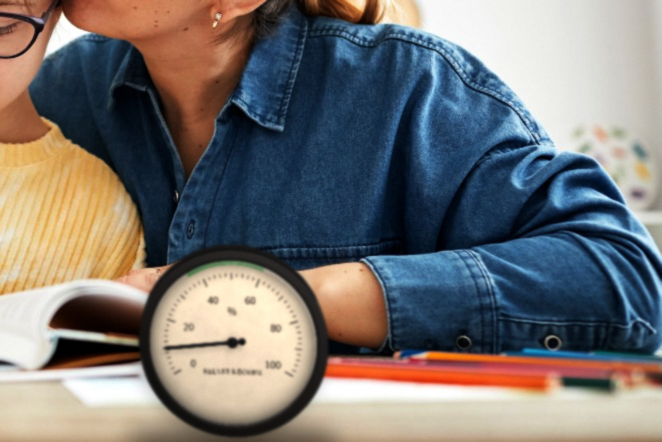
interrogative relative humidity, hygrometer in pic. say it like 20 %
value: 10 %
